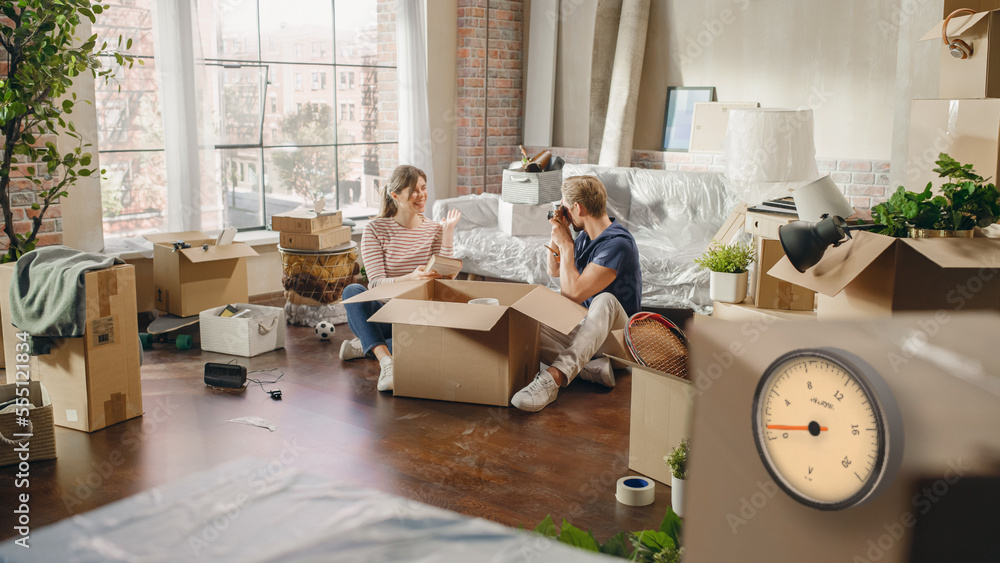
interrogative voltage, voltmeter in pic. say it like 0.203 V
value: 1 V
